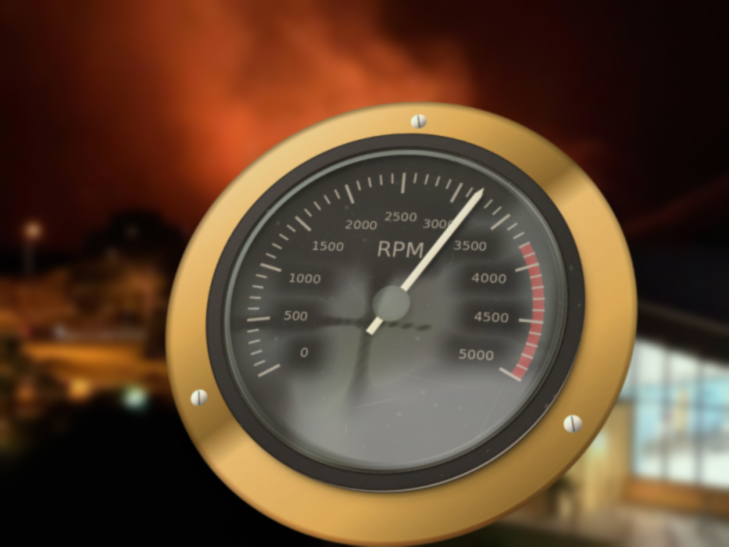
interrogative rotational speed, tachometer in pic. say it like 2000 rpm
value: 3200 rpm
